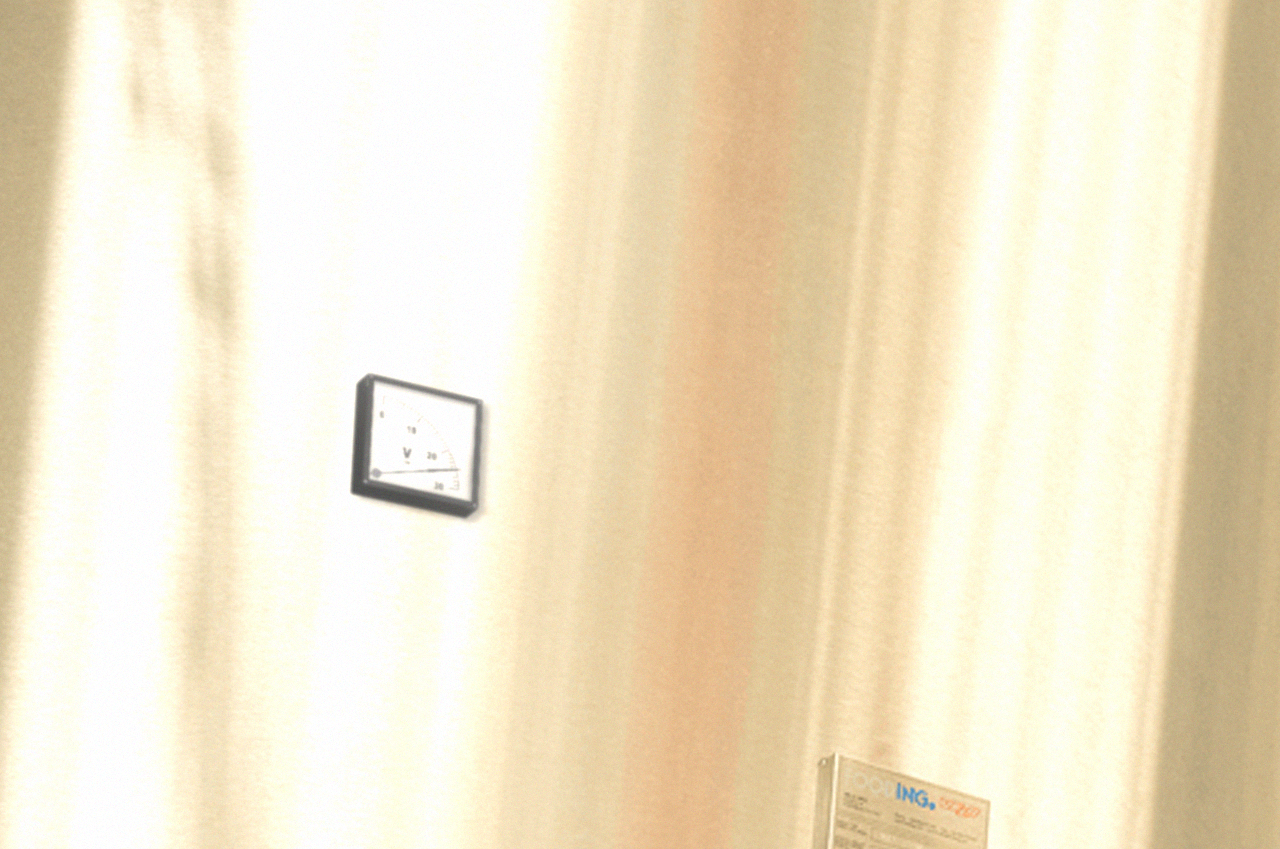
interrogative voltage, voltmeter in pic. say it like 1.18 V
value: 25 V
